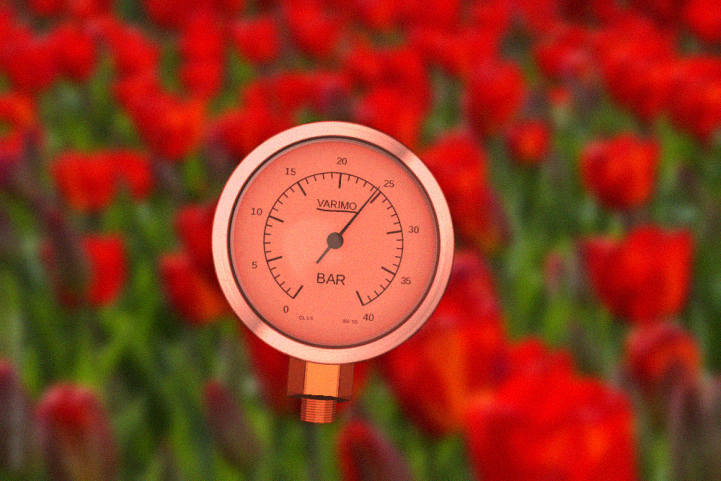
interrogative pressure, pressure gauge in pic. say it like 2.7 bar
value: 24.5 bar
